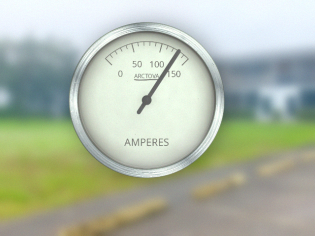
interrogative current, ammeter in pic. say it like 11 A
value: 130 A
